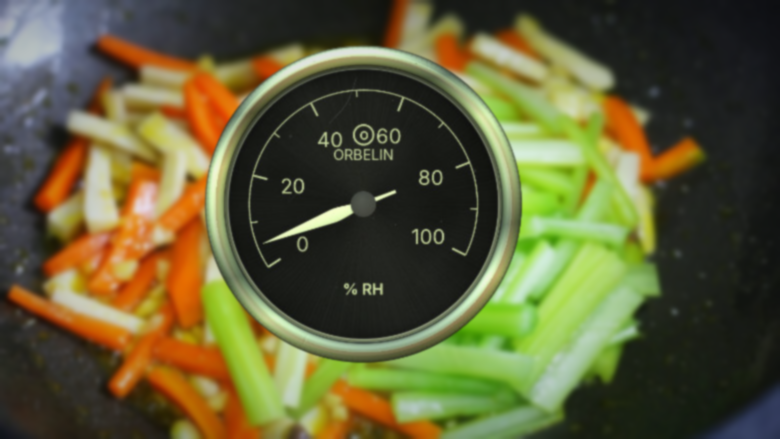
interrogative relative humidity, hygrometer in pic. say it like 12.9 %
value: 5 %
